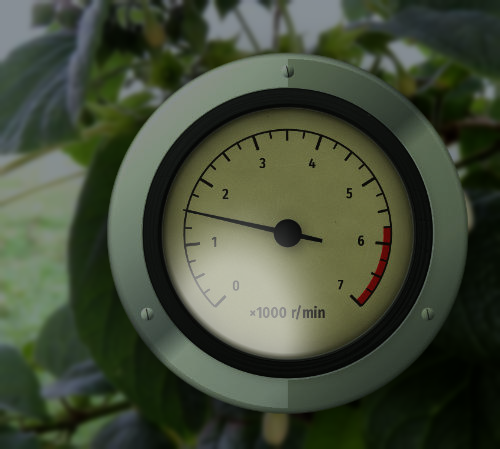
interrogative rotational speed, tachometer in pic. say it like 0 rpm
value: 1500 rpm
